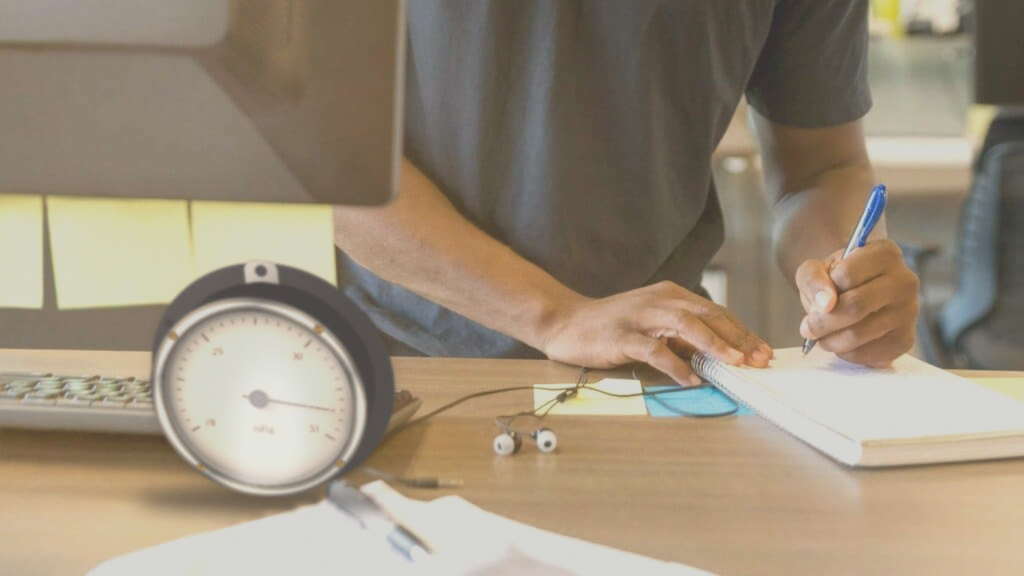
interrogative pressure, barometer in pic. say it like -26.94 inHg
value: 30.7 inHg
